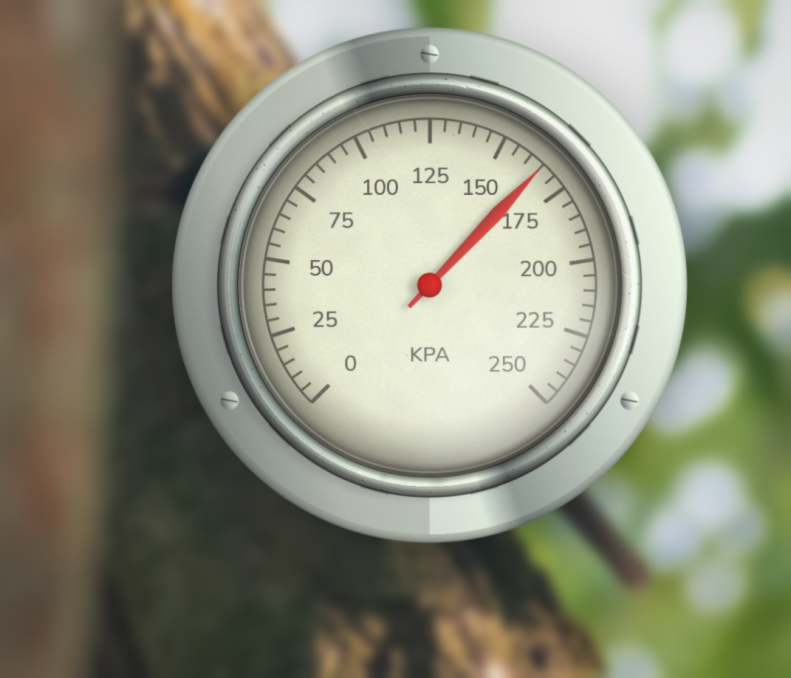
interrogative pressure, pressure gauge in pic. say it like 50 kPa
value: 165 kPa
